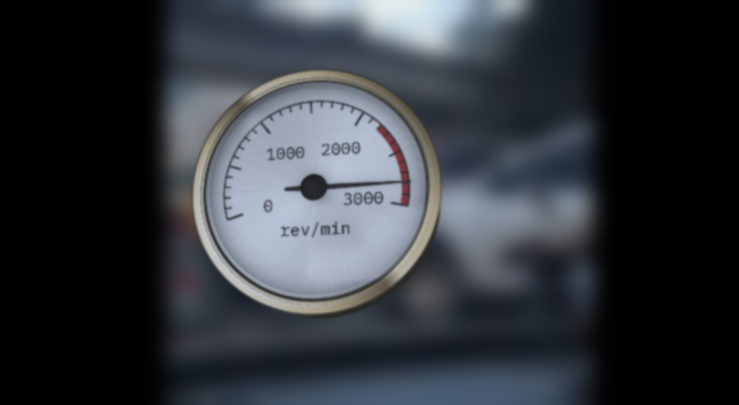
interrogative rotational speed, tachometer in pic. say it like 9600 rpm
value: 2800 rpm
